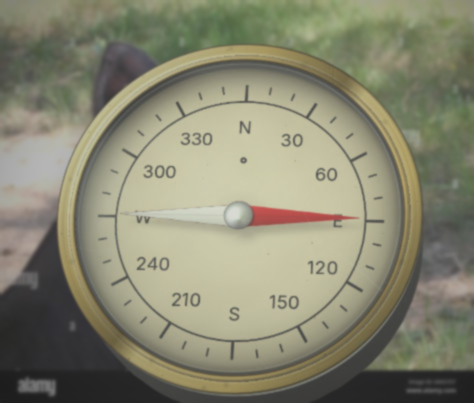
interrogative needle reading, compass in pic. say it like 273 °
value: 90 °
